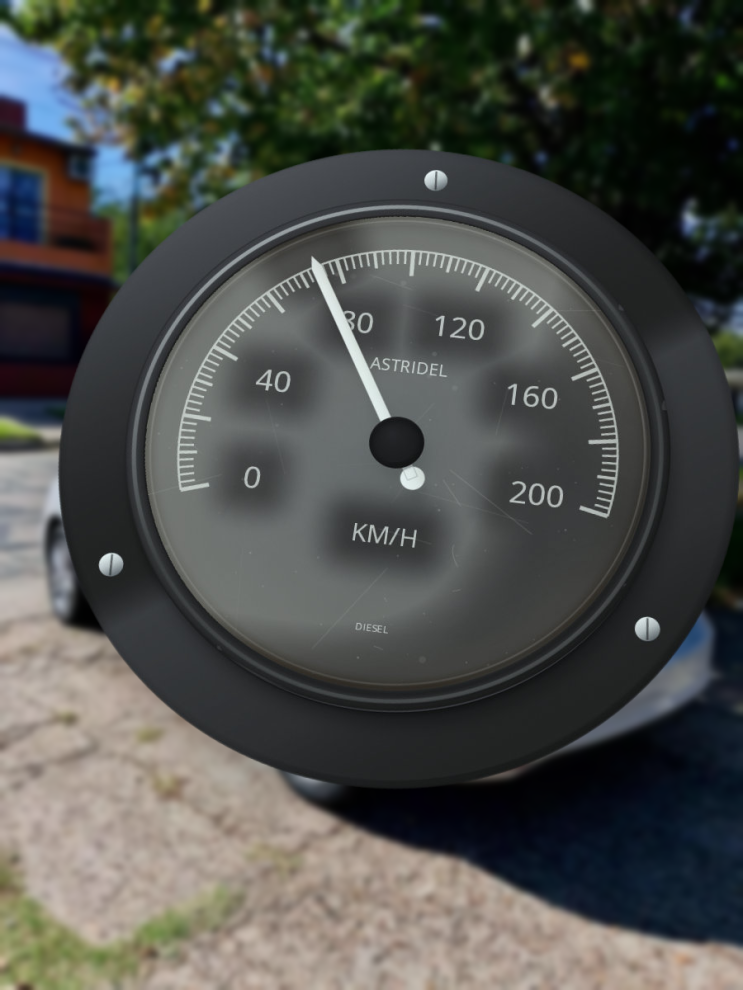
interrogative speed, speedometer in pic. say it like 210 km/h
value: 74 km/h
